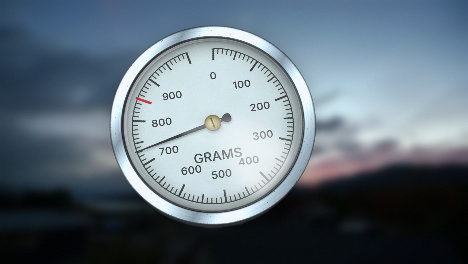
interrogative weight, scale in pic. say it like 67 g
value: 730 g
